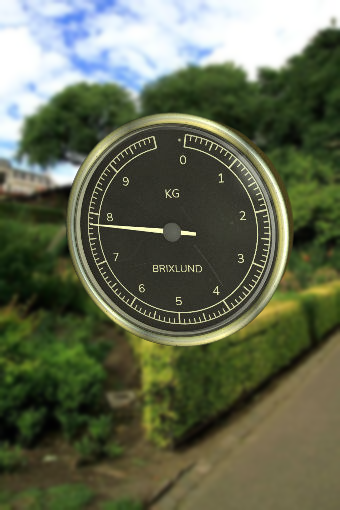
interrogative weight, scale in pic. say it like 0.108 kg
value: 7.8 kg
